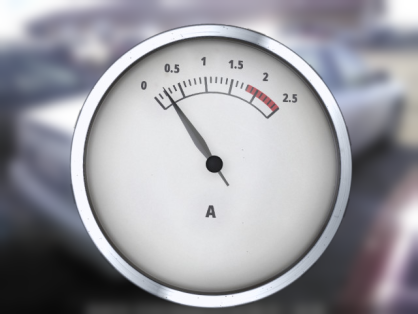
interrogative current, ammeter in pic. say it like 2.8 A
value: 0.2 A
